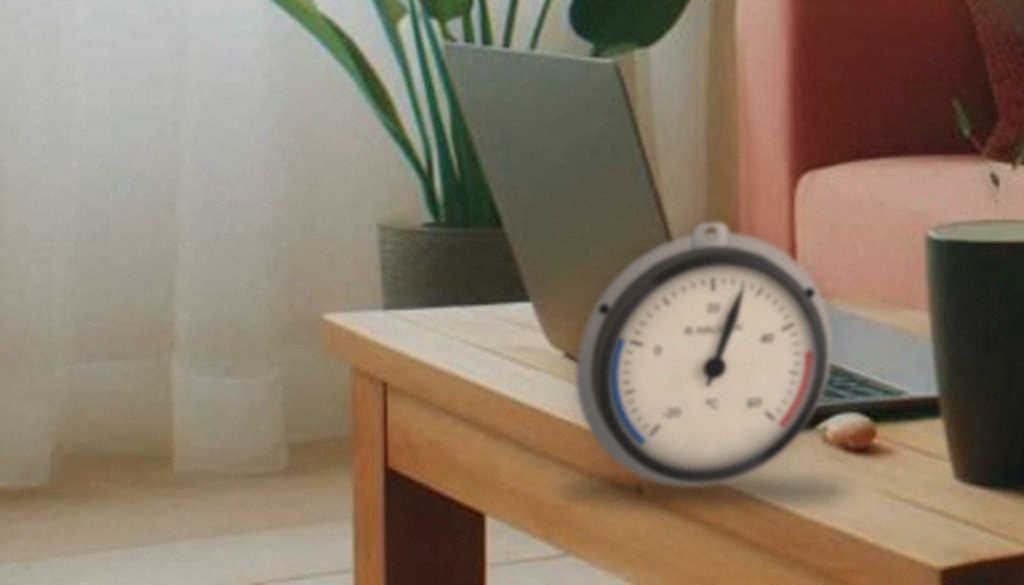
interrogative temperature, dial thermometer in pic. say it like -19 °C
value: 26 °C
